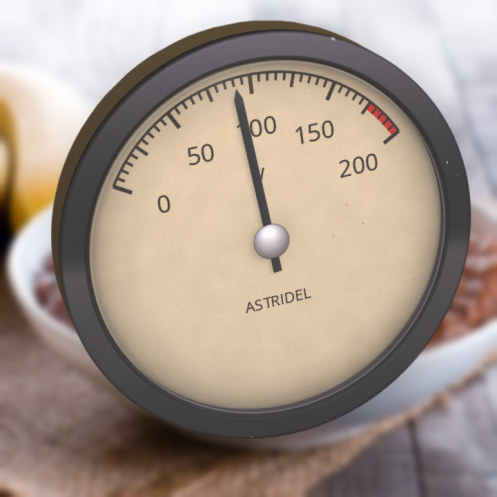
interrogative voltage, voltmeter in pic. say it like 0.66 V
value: 90 V
